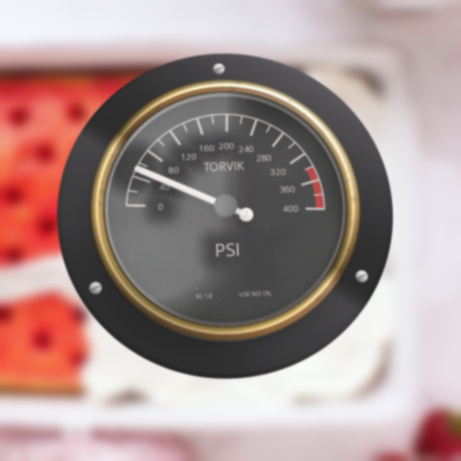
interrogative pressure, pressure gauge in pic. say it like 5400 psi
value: 50 psi
